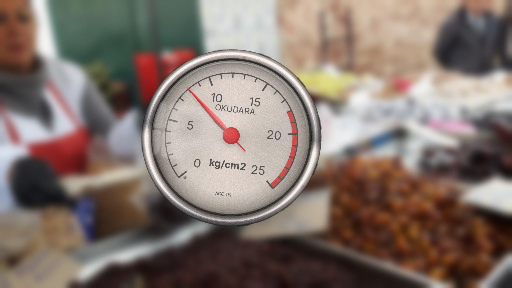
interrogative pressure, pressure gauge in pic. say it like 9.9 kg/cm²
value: 8 kg/cm²
